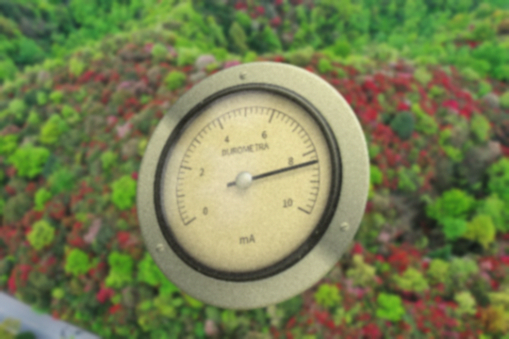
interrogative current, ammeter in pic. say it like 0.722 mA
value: 8.4 mA
